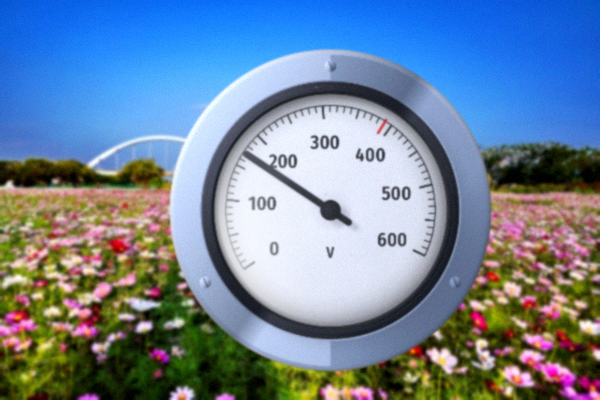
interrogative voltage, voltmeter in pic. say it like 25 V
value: 170 V
